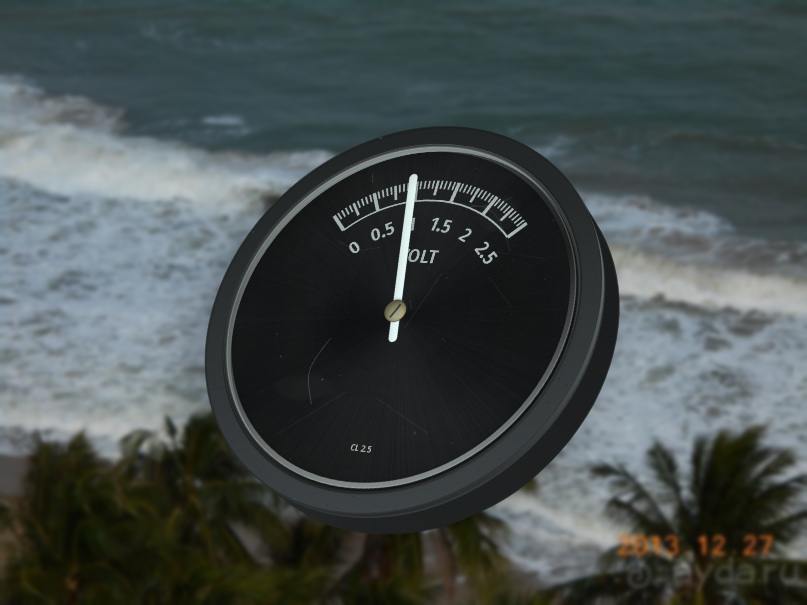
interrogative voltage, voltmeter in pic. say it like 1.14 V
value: 1 V
